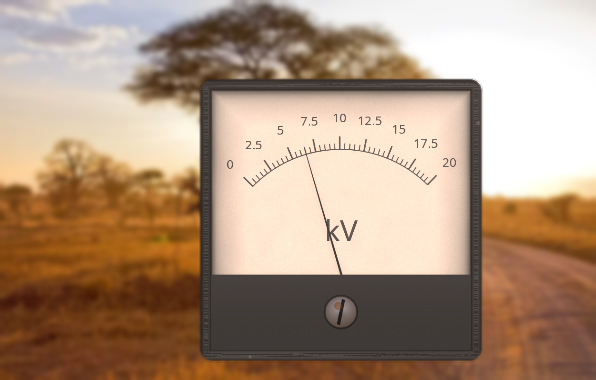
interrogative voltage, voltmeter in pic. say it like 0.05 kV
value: 6.5 kV
